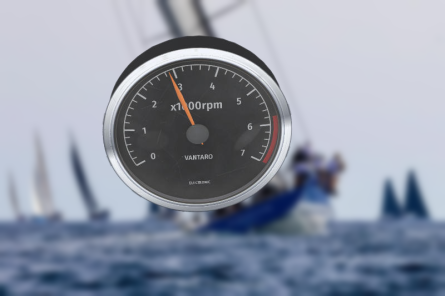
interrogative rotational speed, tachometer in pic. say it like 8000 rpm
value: 2900 rpm
